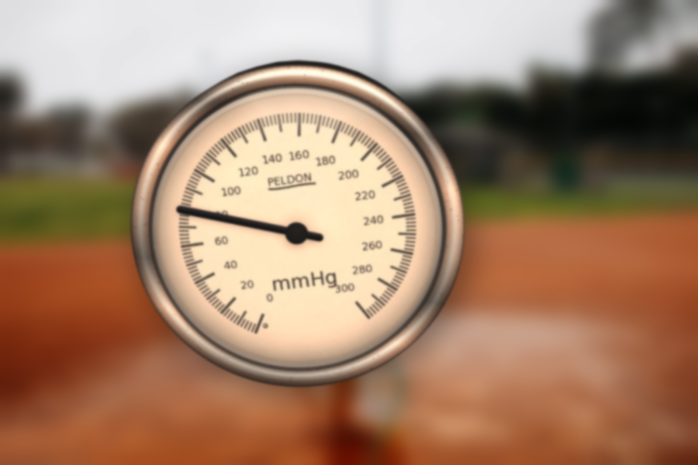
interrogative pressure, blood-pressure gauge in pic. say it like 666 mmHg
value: 80 mmHg
